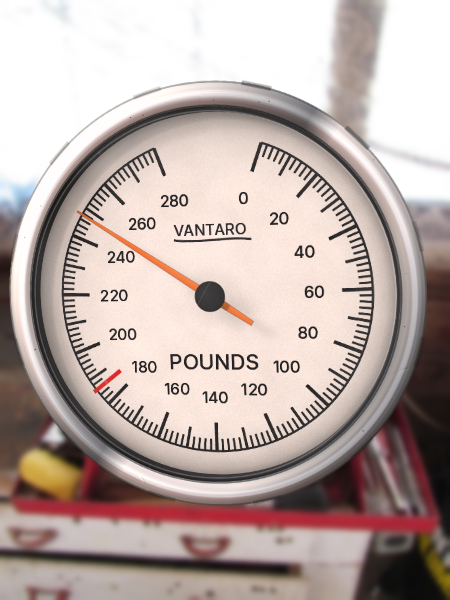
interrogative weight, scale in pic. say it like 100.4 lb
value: 248 lb
